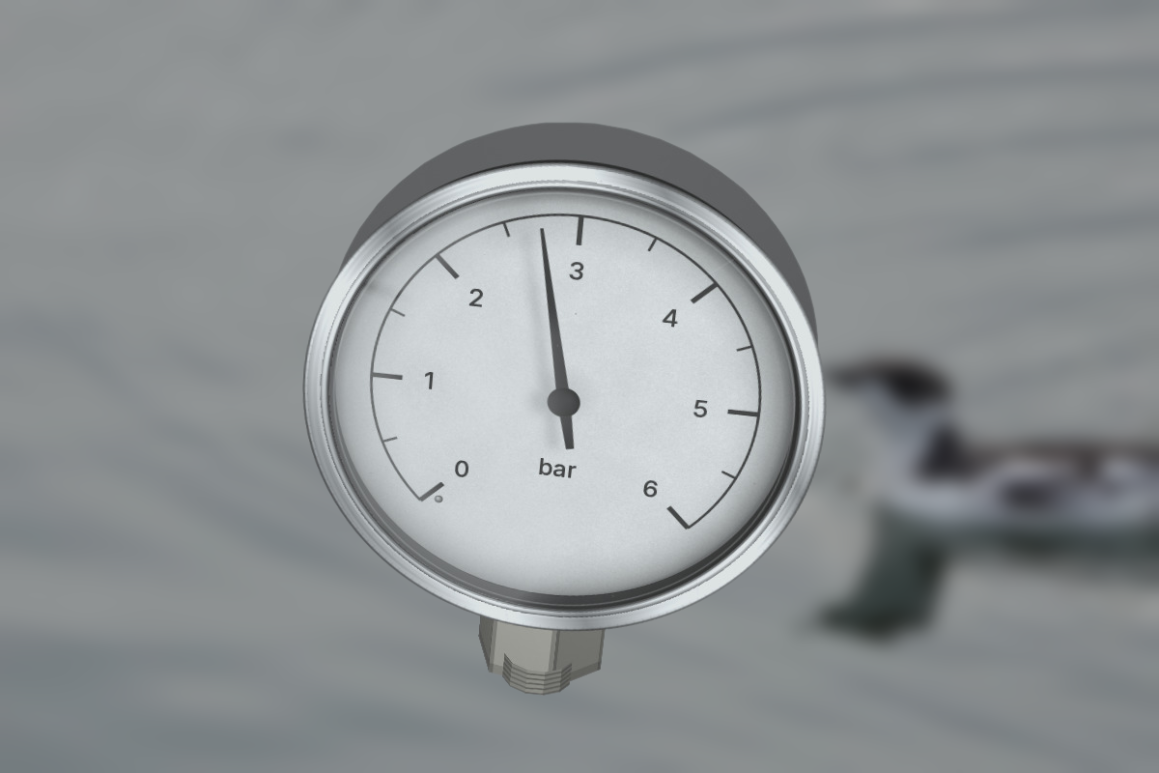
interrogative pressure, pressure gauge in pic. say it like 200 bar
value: 2.75 bar
